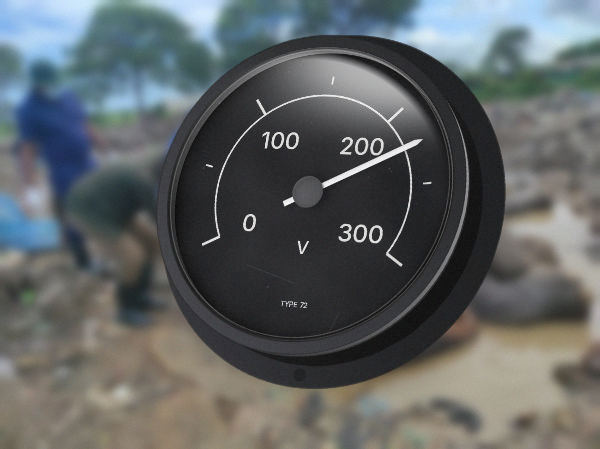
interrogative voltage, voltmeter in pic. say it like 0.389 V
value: 225 V
